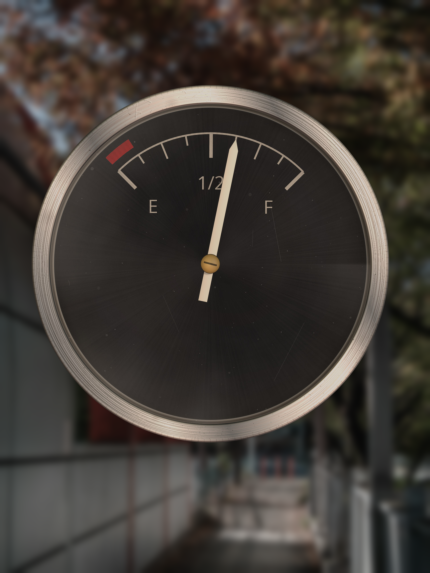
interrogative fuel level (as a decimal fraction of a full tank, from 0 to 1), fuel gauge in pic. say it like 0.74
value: 0.625
